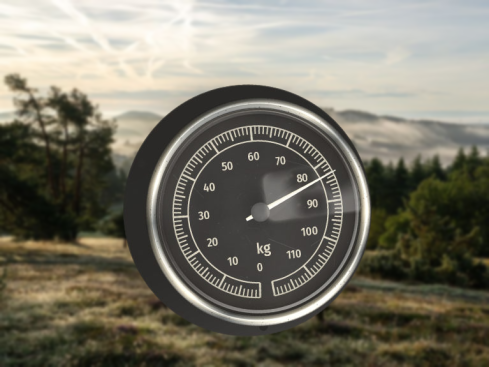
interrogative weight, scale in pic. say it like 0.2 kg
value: 83 kg
